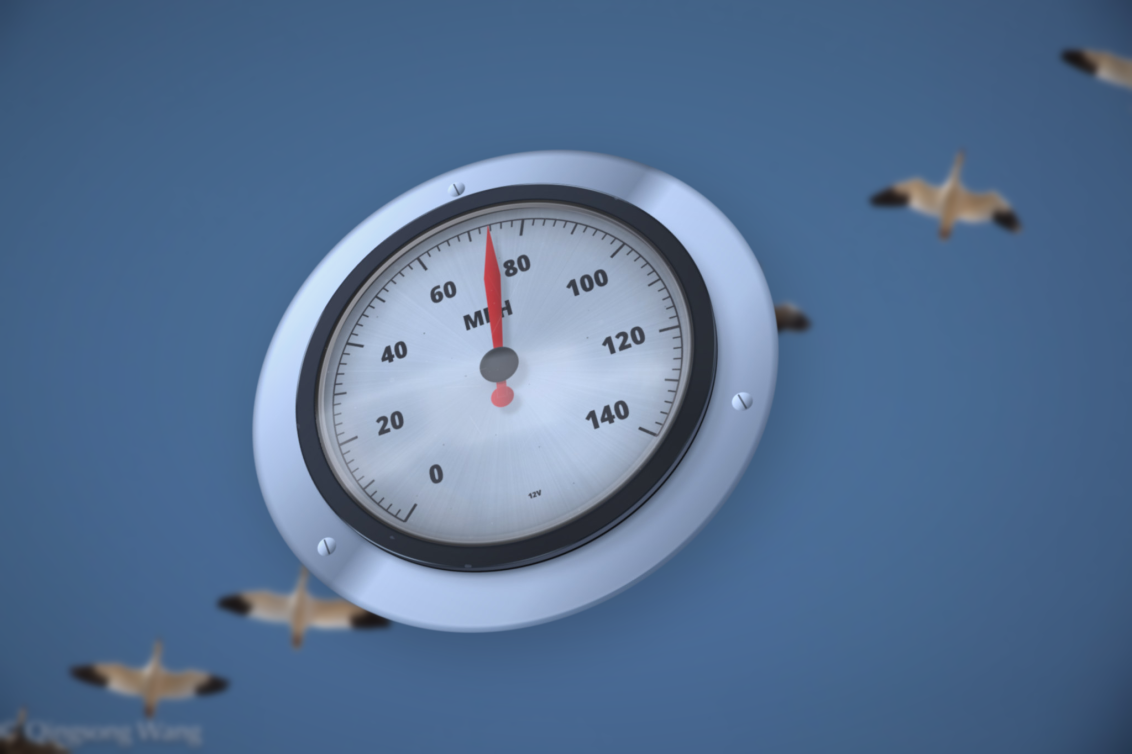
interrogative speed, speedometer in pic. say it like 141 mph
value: 74 mph
